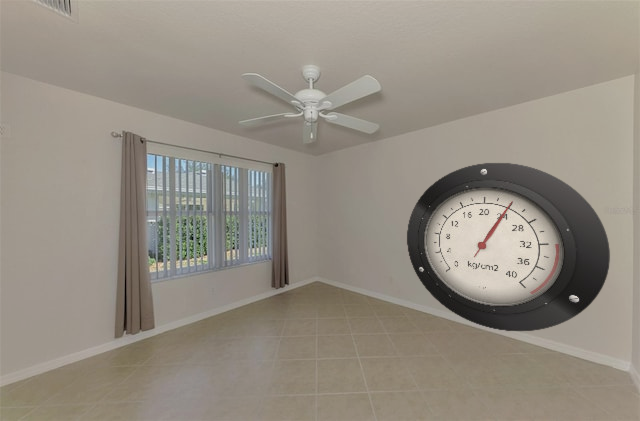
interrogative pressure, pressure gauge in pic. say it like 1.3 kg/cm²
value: 24 kg/cm²
